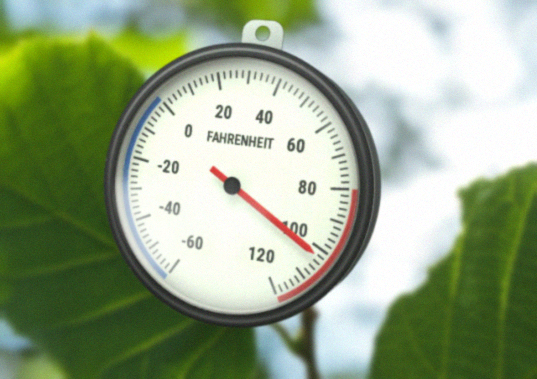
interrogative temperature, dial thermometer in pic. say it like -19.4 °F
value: 102 °F
